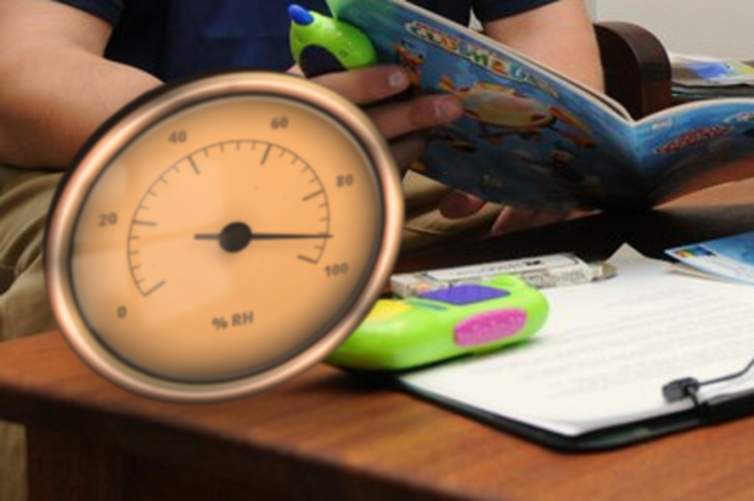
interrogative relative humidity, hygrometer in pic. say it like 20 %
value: 92 %
